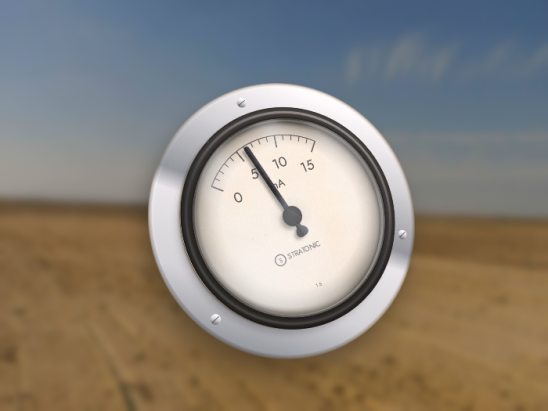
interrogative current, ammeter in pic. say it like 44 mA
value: 6 mA
